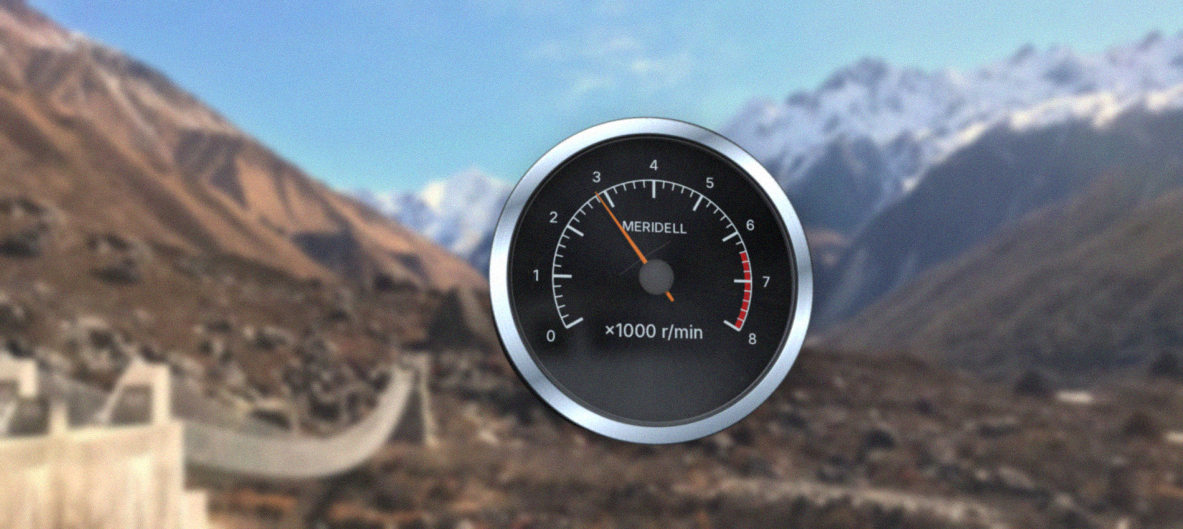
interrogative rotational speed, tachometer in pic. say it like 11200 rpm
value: 2800 rpm
